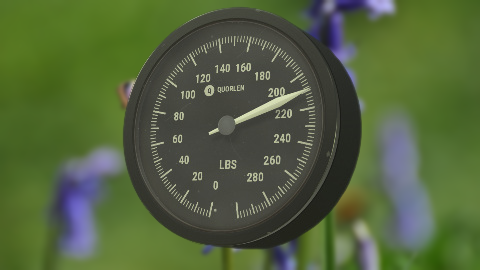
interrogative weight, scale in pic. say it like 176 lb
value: 210 lb
